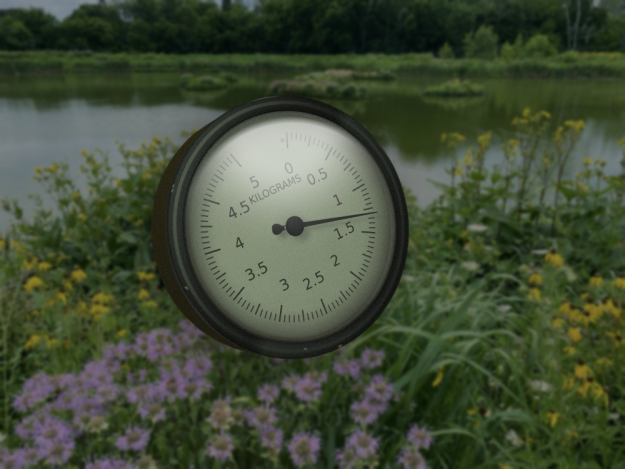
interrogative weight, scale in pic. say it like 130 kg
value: 1.3 kg
